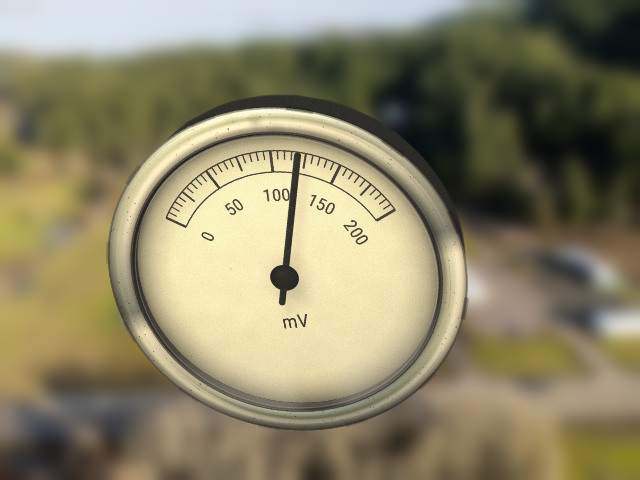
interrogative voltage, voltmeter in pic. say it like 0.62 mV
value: 120 mV
